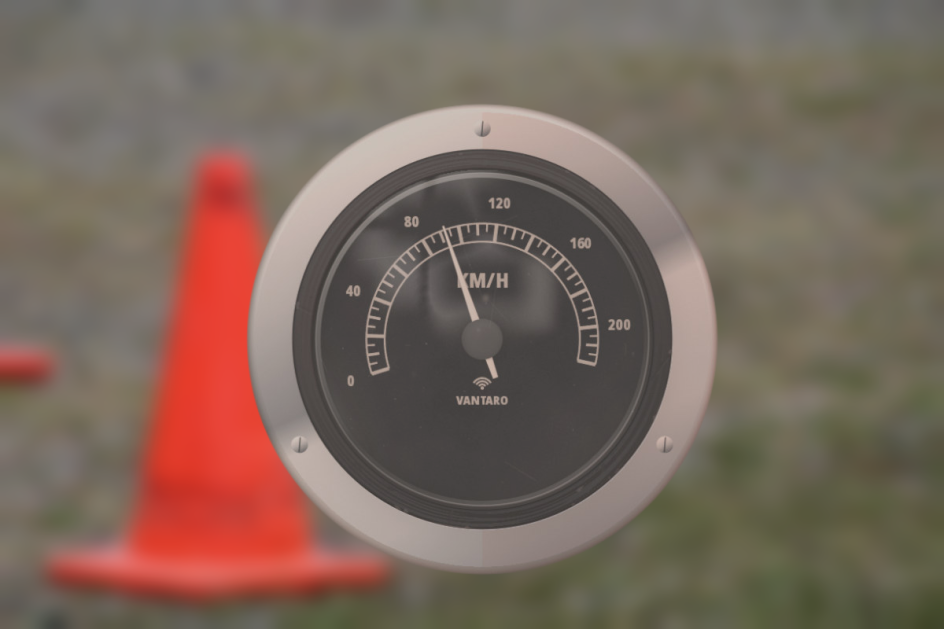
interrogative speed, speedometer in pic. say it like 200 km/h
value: 92.5 km/h
